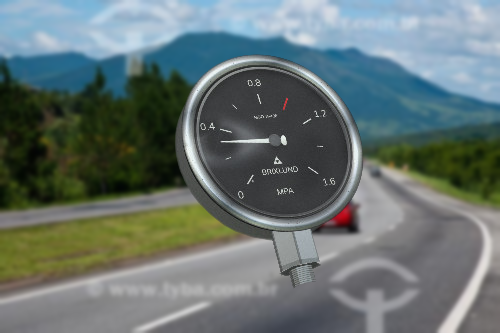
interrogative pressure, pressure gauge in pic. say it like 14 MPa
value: 0.3 MPa
